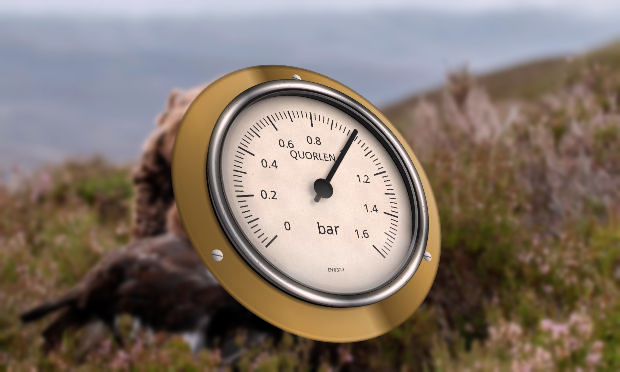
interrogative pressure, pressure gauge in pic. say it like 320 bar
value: 1 bar
